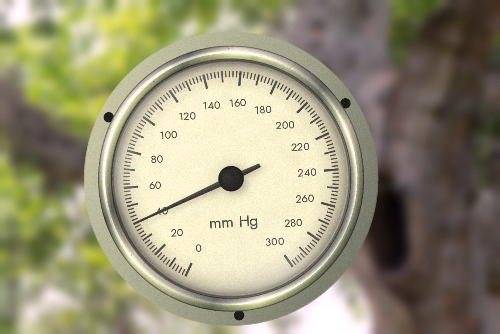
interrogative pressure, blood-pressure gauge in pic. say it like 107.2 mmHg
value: 40 mmHg
